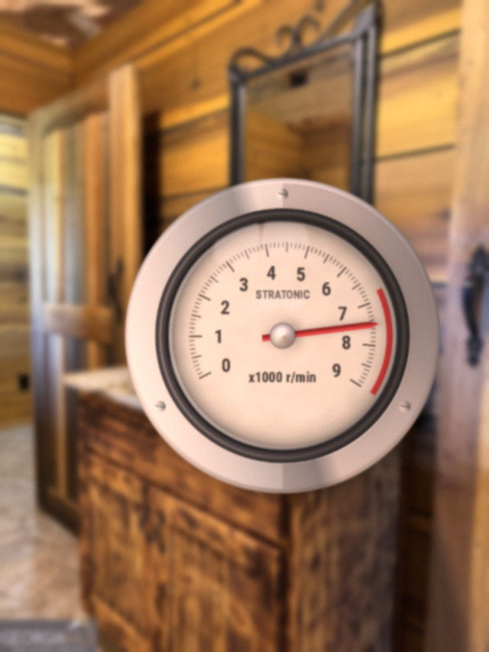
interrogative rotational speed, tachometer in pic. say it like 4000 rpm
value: 7500 rpm
